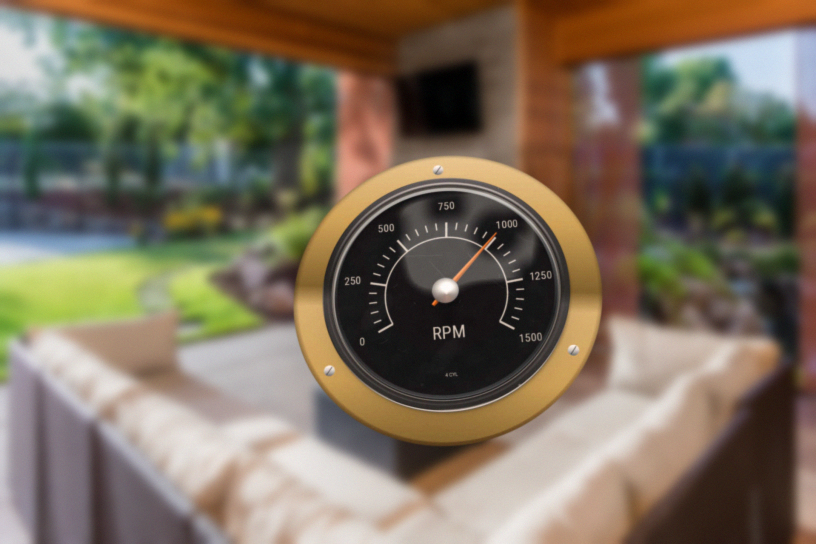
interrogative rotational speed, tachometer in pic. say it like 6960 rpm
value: 1000 rpm
